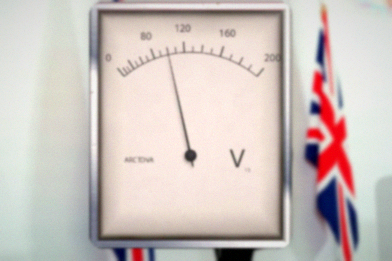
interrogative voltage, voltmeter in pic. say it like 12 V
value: 100 V
